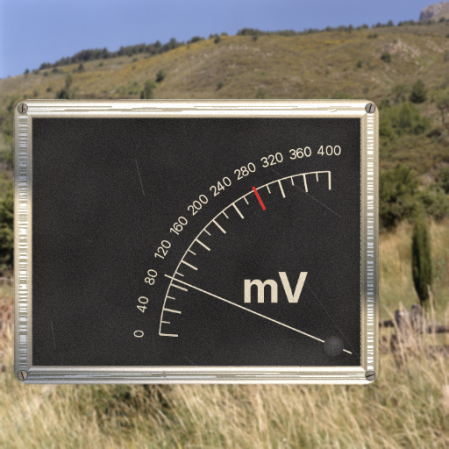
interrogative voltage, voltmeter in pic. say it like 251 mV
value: 90 mV
